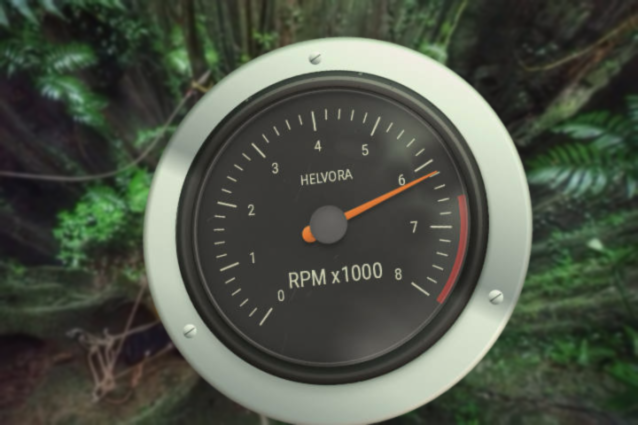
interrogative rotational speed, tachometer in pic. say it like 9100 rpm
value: 6200 rpm
